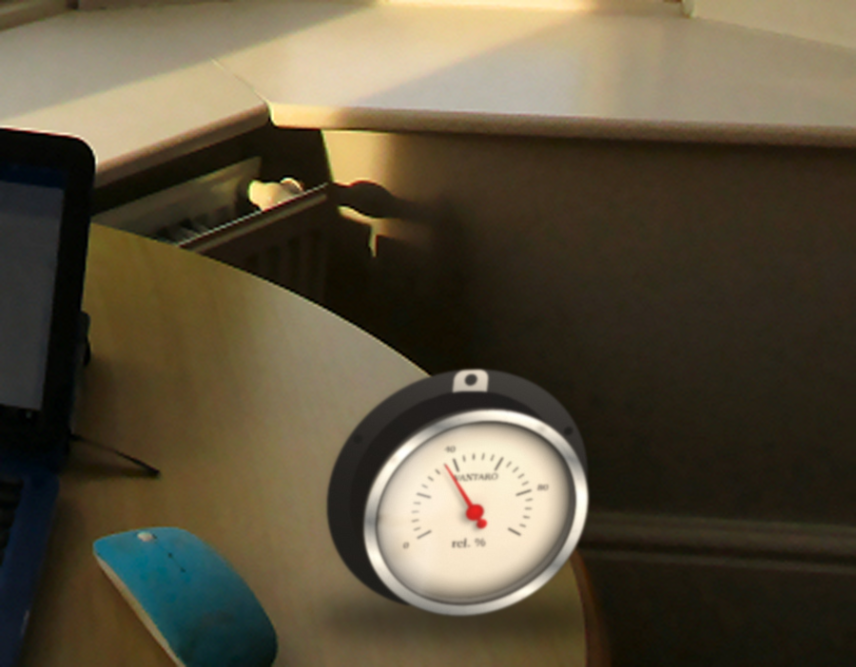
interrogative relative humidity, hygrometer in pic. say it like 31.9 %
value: 36 %
